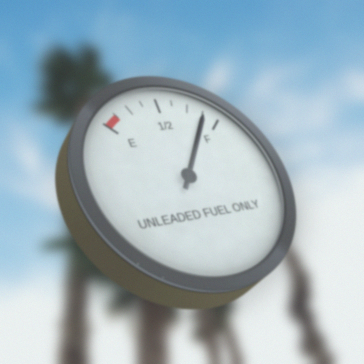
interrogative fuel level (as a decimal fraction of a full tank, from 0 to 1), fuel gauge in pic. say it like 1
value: 0.875
